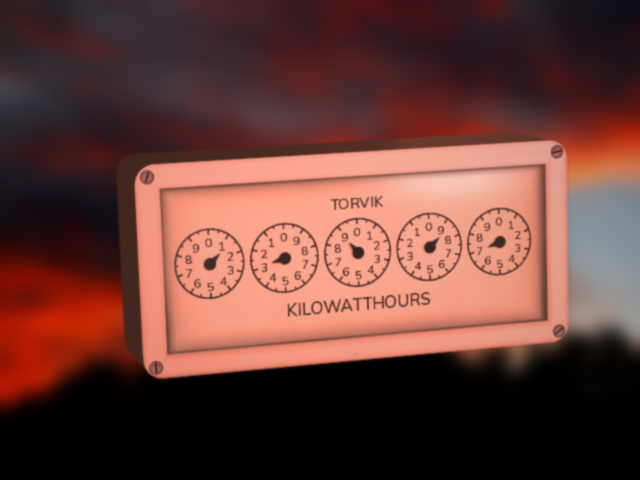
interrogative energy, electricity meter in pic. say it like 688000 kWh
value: 12887 kWh
